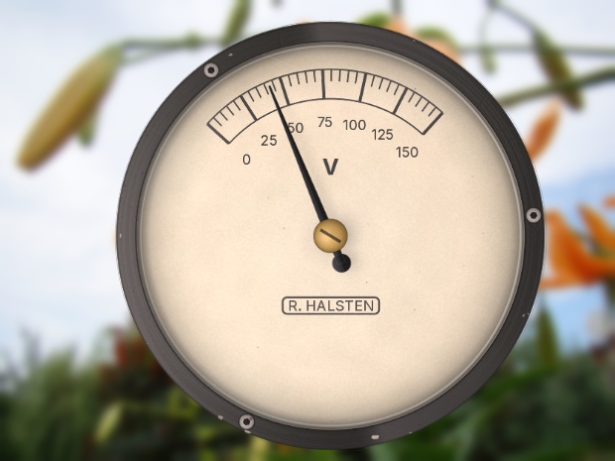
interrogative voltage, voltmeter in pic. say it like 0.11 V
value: 42.5 V
